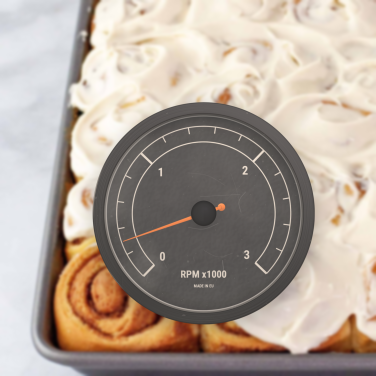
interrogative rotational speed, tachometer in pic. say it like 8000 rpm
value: 300 rpm
